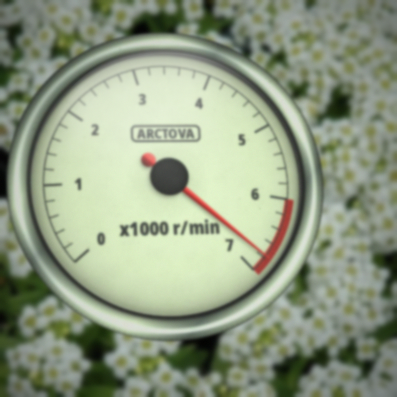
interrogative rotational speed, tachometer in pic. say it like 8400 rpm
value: 6800 rpm
